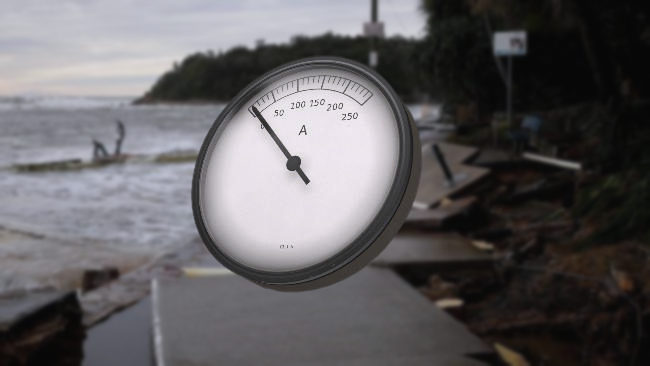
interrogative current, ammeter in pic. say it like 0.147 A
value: 10 A
